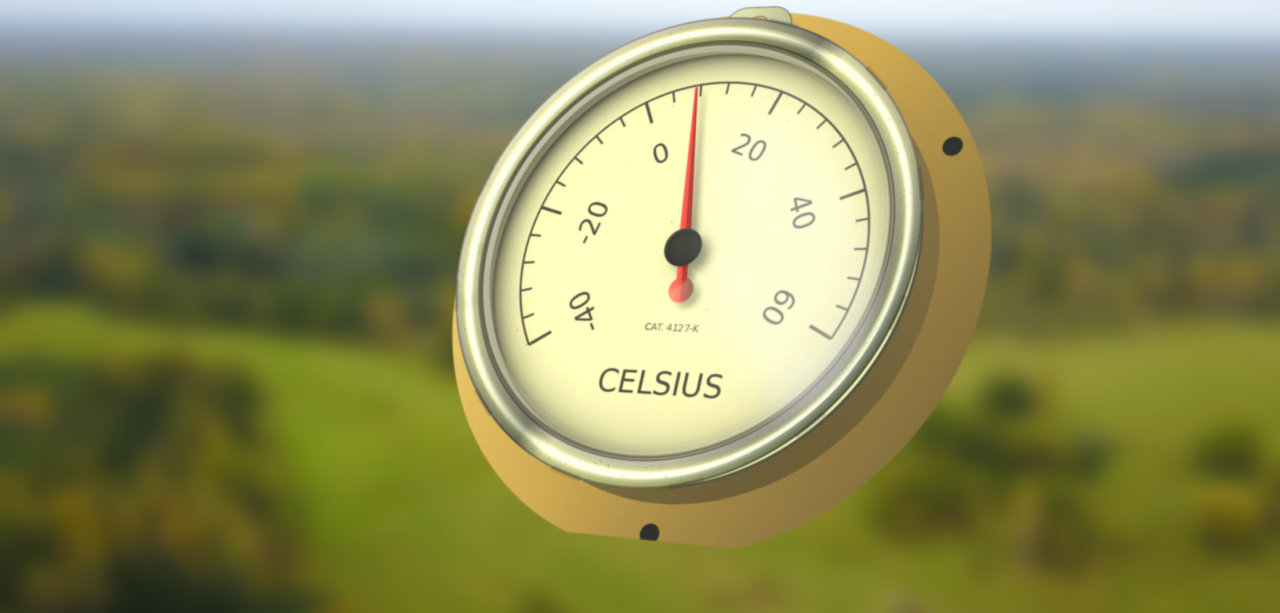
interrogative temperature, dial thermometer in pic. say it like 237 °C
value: 8 °C
